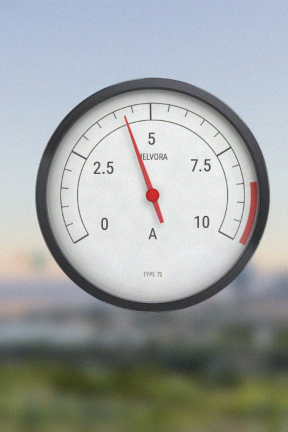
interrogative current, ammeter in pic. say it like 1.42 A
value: 4.25 A
